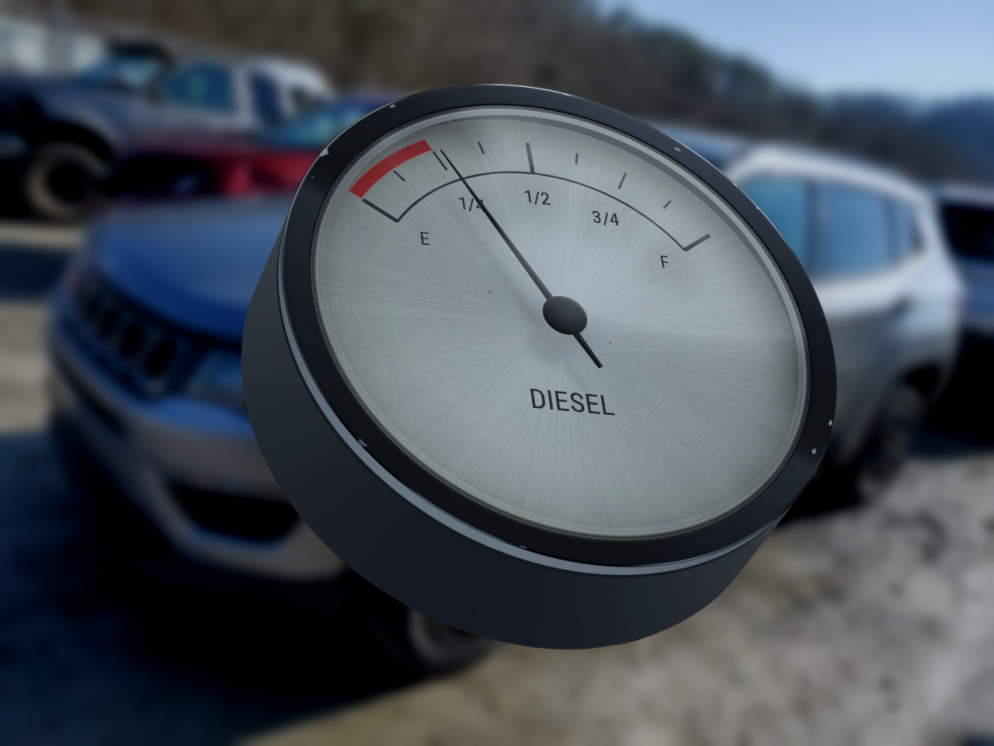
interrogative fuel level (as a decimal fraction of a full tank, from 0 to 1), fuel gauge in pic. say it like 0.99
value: 0.25
